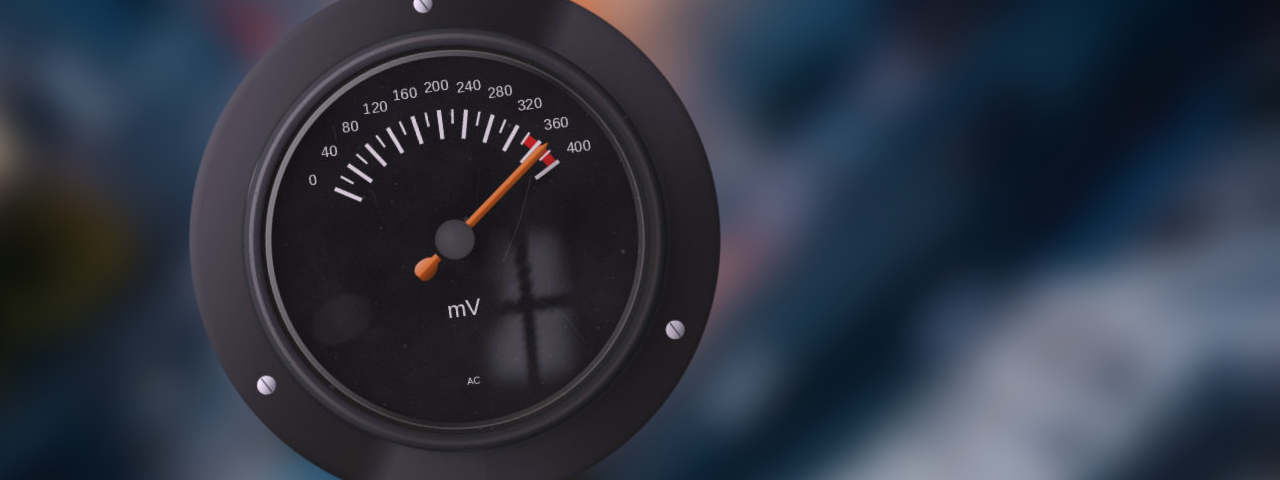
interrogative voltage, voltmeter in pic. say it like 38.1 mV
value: 370 mV
